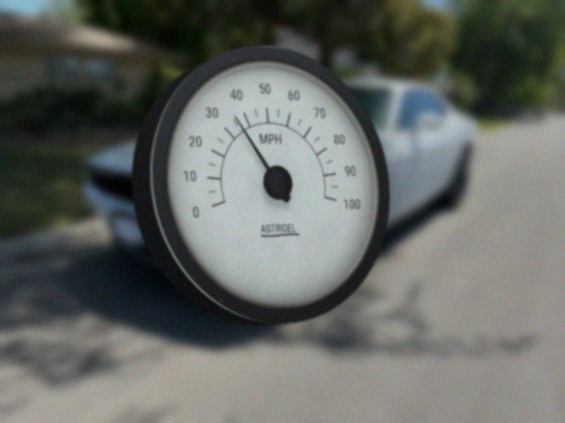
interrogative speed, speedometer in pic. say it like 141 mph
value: 35 mph
